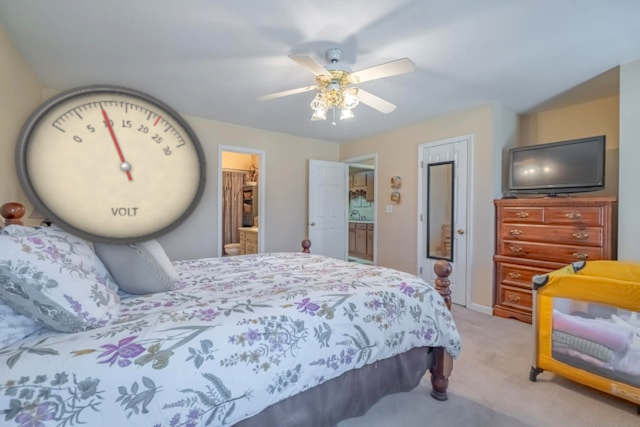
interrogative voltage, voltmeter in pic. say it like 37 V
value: 10 V
